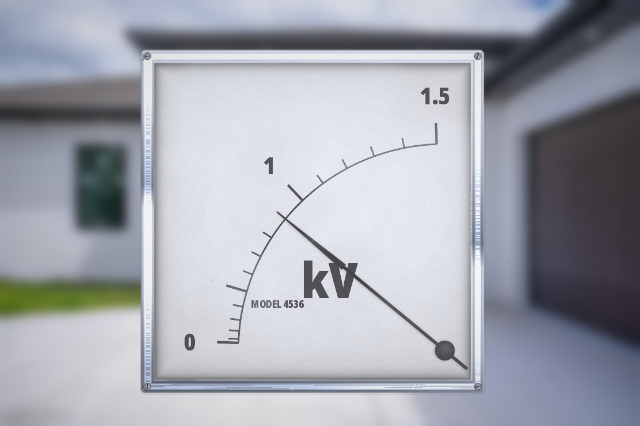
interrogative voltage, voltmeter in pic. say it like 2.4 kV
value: 0.9 kV
